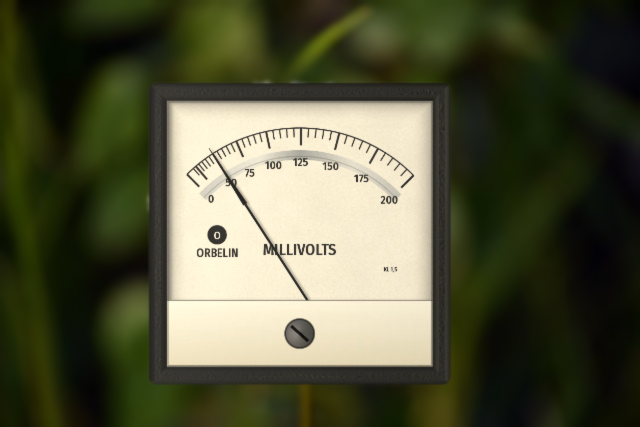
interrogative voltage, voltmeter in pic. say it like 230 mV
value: 50 mV
